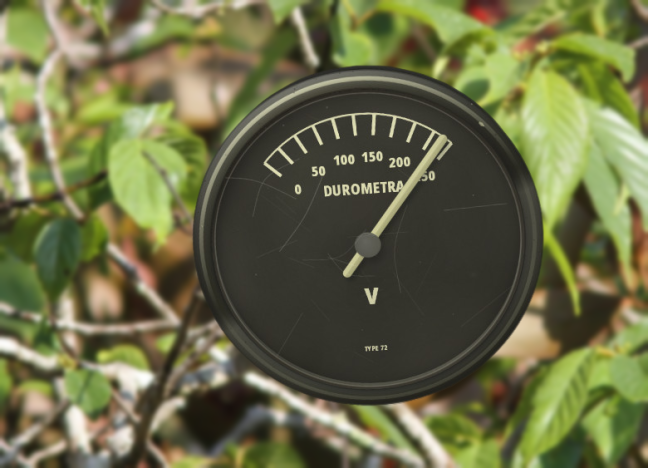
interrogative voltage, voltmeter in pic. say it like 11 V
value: 237.5 V
